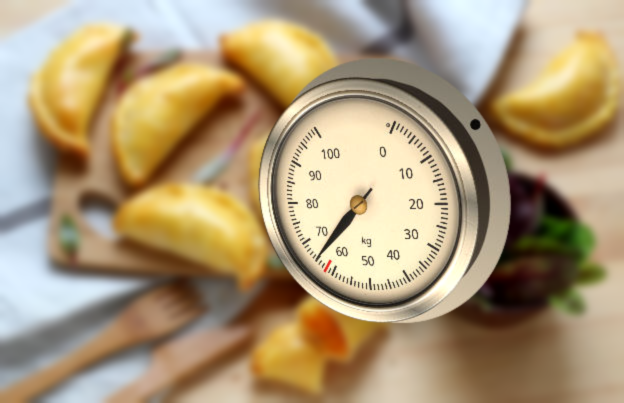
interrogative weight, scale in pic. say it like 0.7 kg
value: 65 kg
